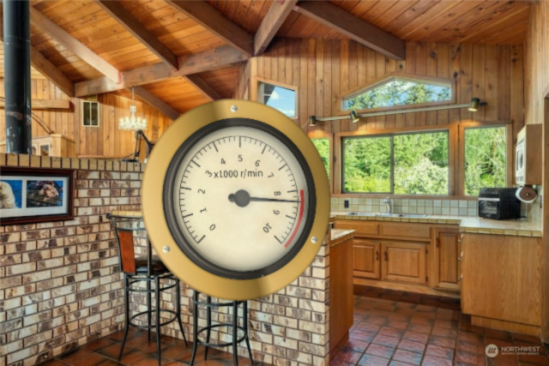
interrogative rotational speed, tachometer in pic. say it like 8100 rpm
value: 8400 rpm
